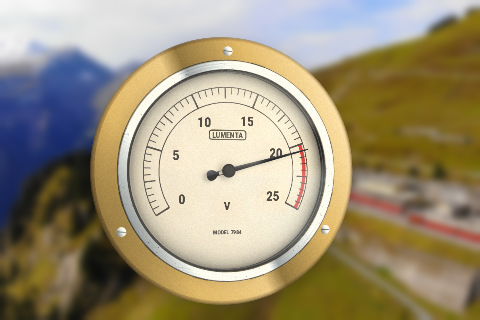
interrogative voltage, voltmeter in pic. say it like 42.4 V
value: 20.5 V
